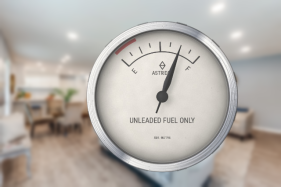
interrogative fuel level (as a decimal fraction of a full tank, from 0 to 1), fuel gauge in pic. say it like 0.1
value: 0.75
